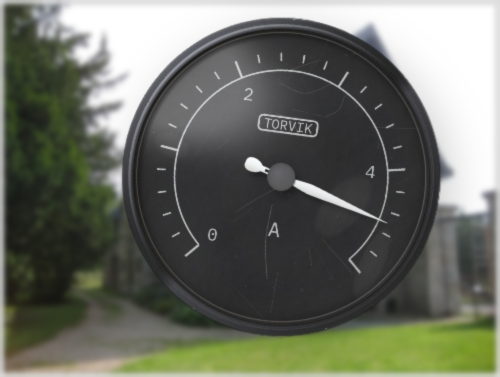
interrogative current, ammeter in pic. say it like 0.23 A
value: 4.5 A
